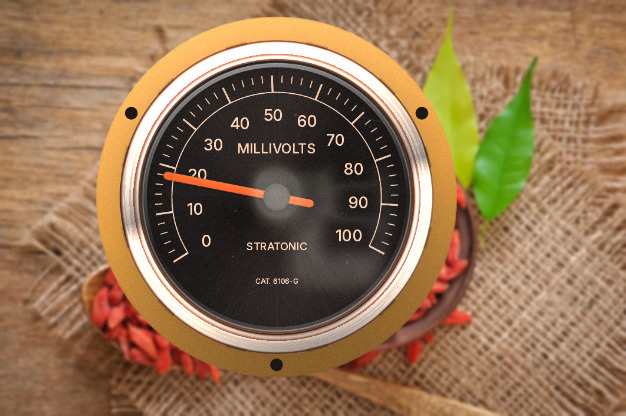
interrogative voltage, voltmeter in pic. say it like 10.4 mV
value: 18 mV
